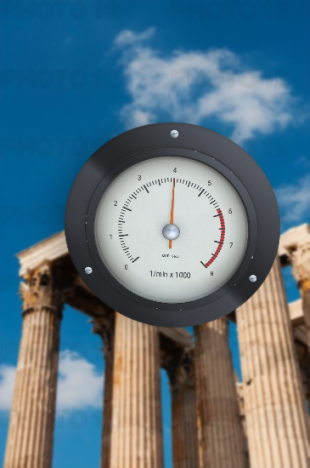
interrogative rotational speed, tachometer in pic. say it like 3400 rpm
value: 4000 rpm
